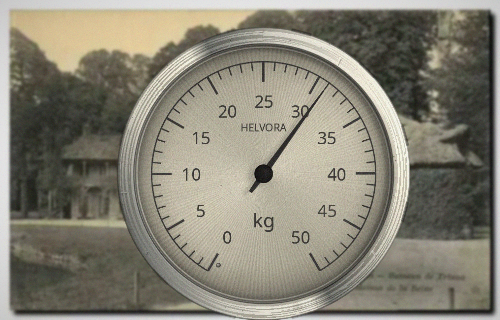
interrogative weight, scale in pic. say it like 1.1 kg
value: 31 kg
